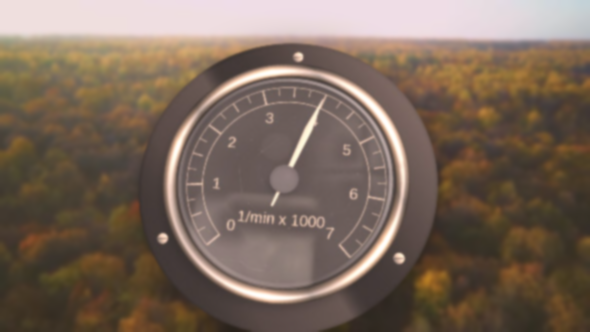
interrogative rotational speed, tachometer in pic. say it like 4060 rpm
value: 4000 rpm
